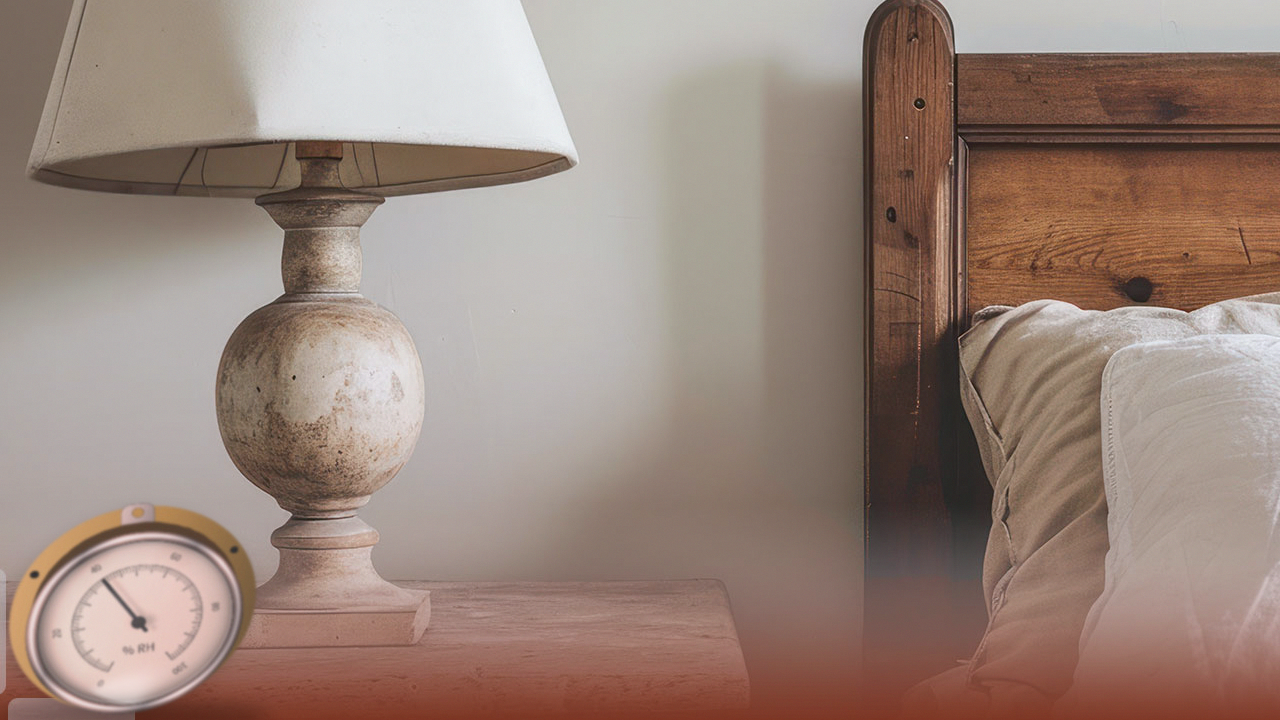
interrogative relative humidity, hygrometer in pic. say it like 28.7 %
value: 40 %
